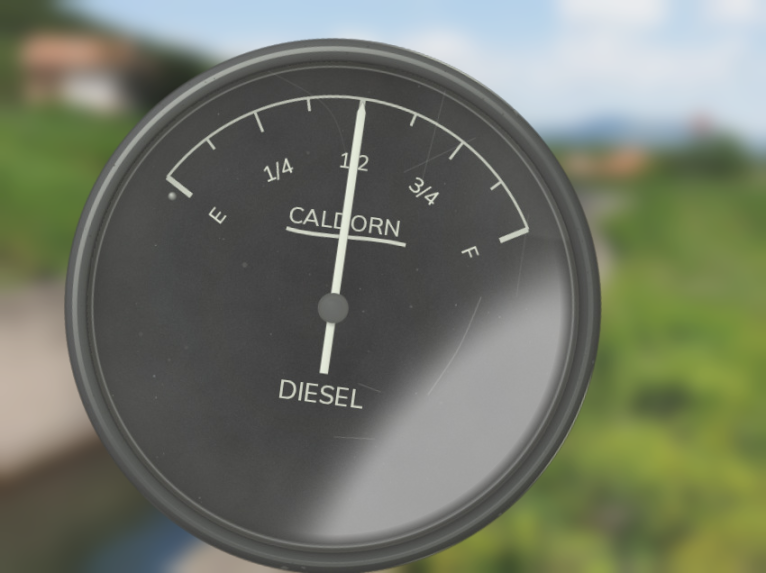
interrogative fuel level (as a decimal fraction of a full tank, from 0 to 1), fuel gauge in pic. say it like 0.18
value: 0.5
